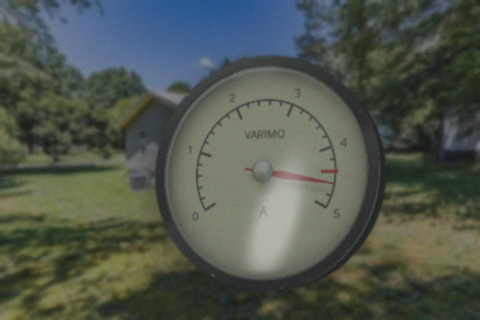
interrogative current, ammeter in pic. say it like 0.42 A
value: 4.6 A
